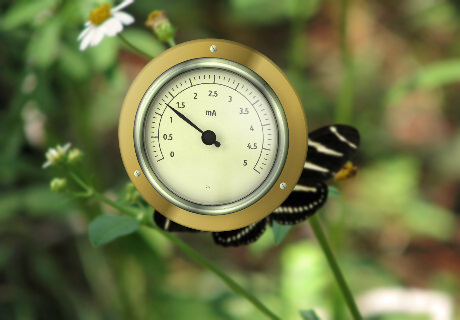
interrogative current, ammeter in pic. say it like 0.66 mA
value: 1.3 mA
